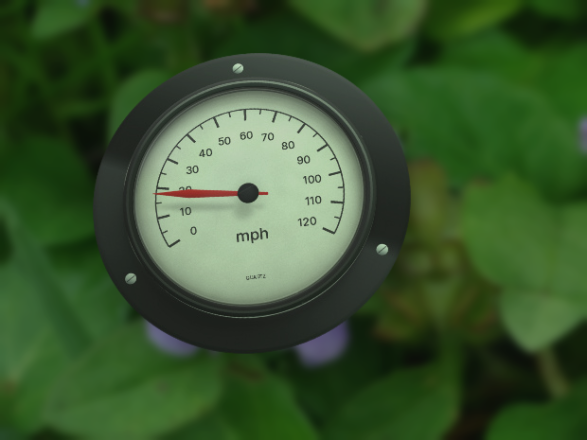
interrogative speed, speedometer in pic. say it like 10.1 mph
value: 17.5 mph
